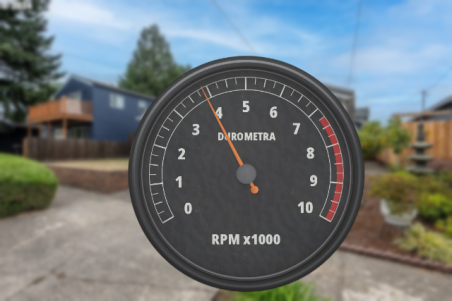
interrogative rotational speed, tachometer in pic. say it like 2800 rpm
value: 3875 rpm
